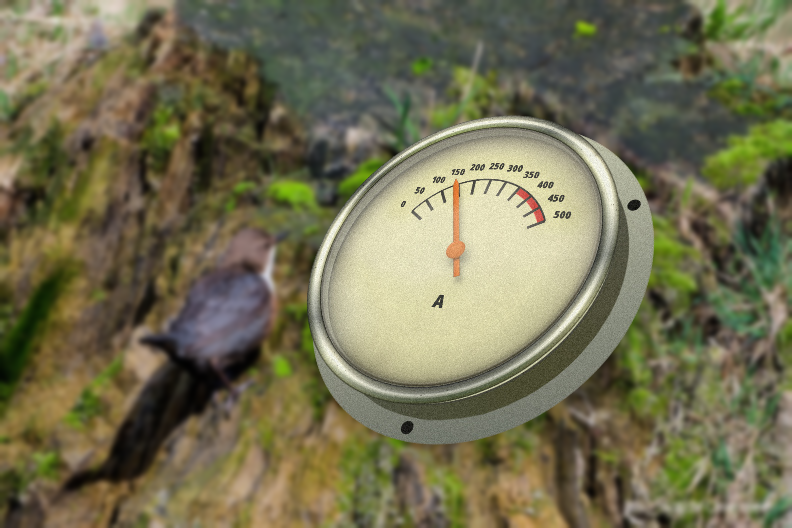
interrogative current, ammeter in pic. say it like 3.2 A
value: 150 A
